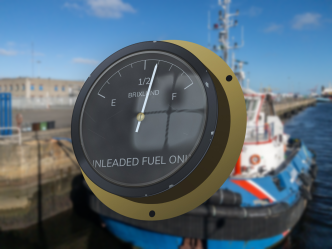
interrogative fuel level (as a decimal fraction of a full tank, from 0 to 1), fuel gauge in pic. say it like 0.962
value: 0.625
